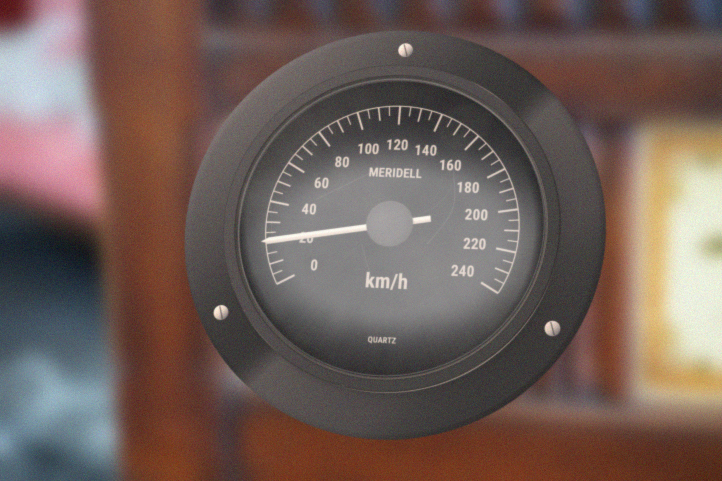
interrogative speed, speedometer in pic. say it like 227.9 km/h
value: 20 km/h
